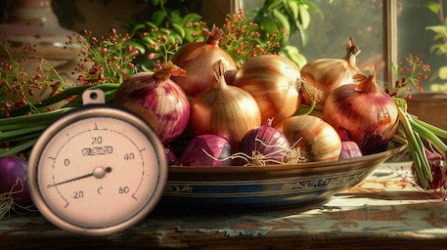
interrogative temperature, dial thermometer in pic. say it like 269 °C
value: -10 °C
